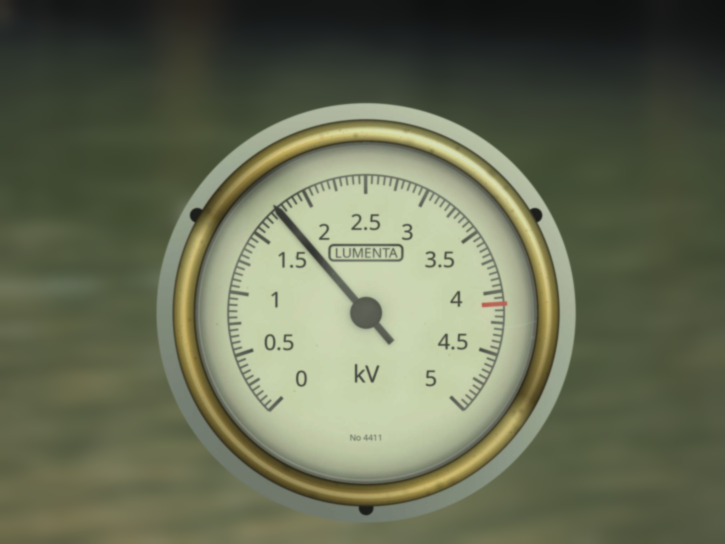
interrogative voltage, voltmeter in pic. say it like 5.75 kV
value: 1.75 kV
